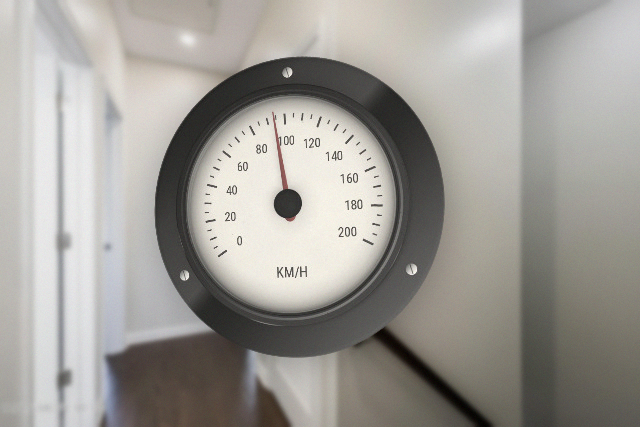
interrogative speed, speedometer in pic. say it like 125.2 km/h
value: 95 km/h
